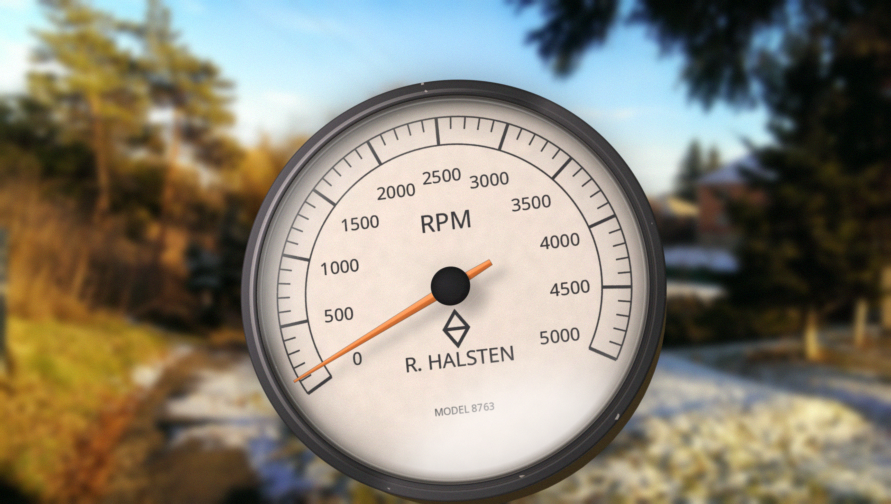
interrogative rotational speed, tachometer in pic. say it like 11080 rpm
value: 100 rpm
